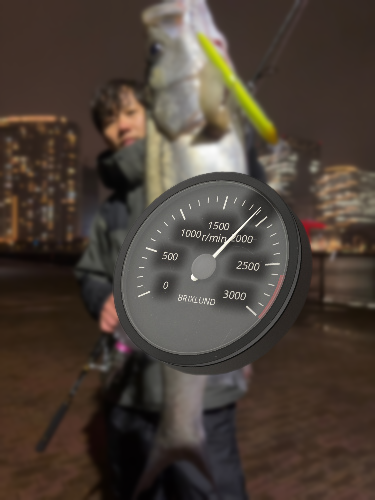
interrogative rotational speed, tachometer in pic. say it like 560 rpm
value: 1900 rpm
